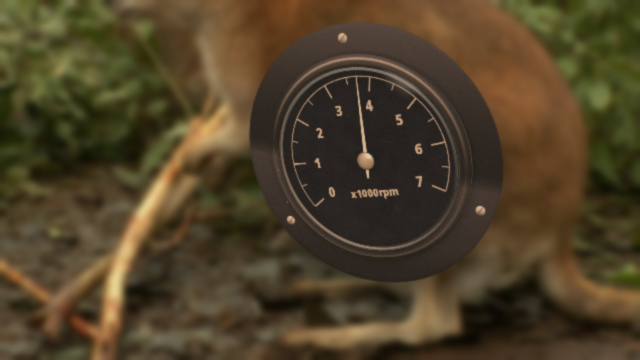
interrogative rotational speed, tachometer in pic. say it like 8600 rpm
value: 3750 rpm
